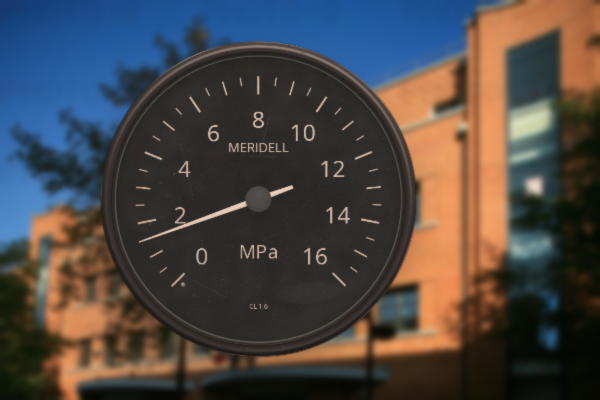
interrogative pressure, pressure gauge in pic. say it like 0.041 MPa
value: 1.5 MPa
